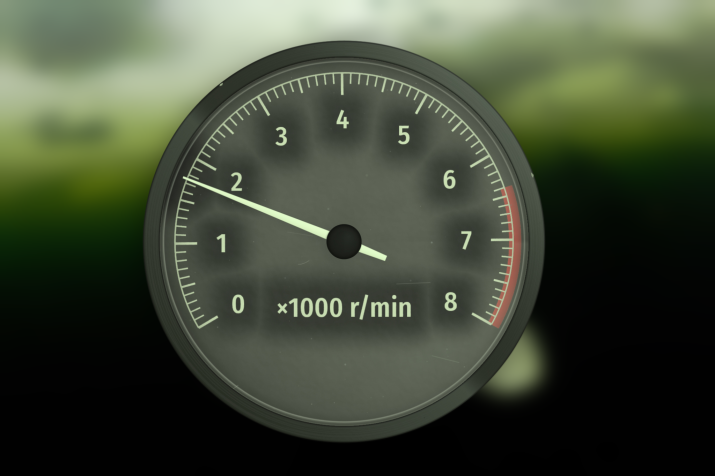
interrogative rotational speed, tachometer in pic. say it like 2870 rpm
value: 1750 rpm
